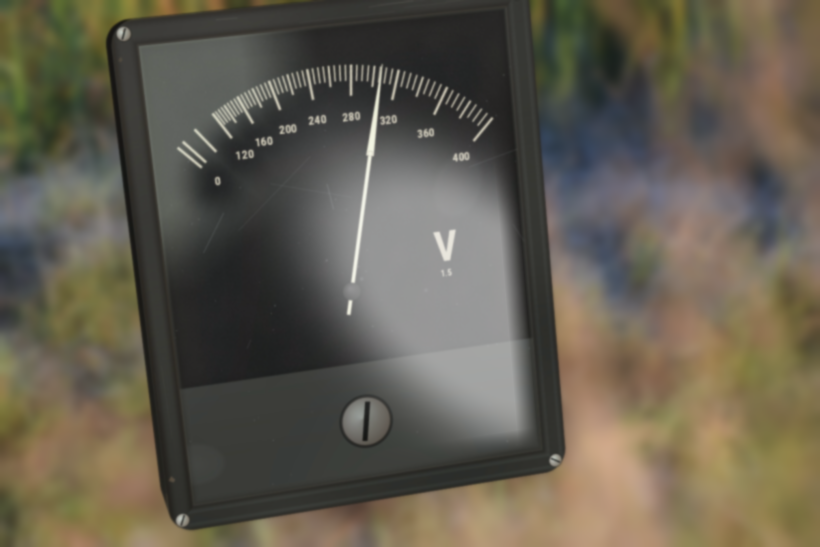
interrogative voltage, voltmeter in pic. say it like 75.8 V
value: 305 V
